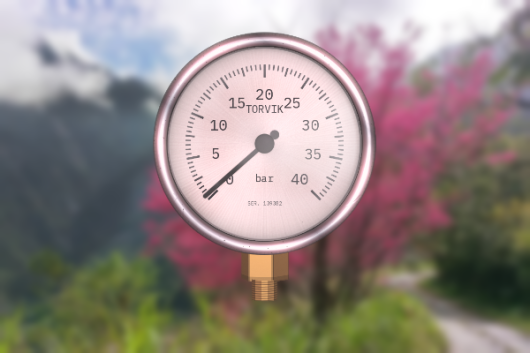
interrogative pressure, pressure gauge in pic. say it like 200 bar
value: 0.5 bar
